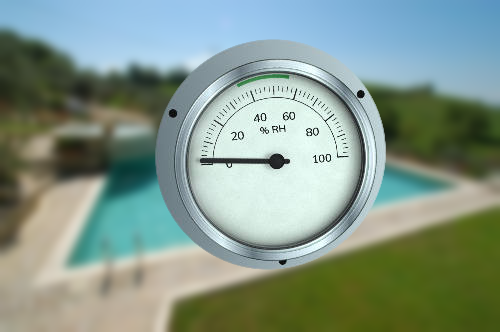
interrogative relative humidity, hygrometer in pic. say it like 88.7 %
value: 2 %
